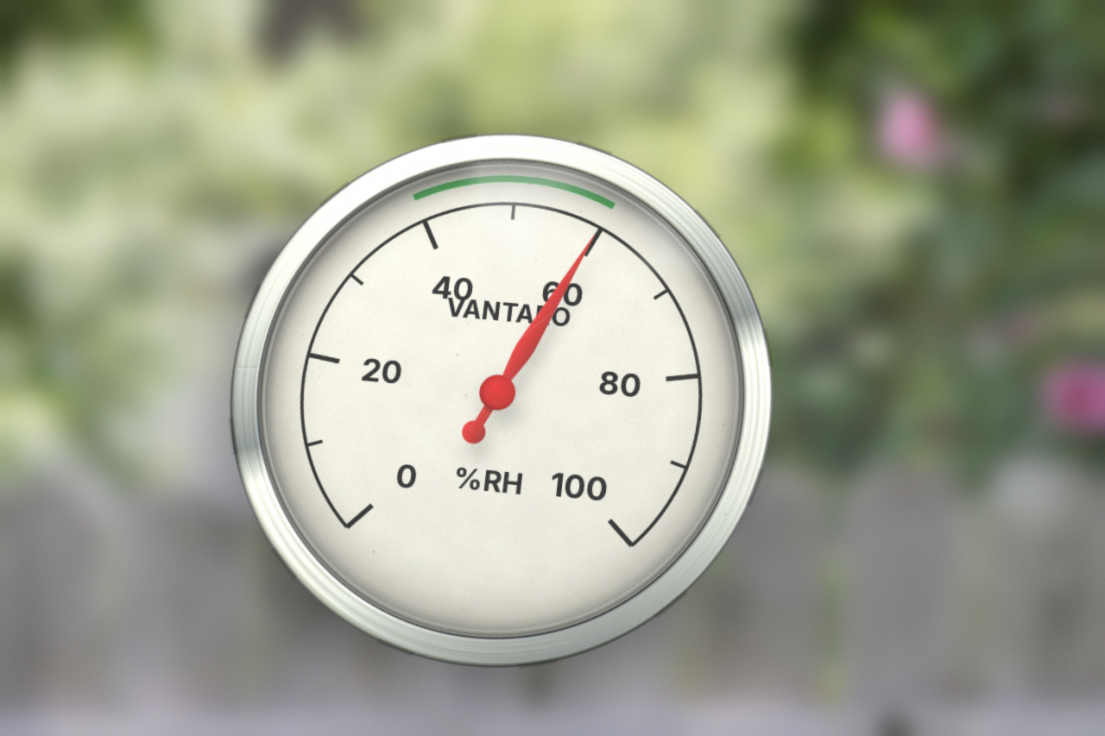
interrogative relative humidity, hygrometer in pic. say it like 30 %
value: 60 %
